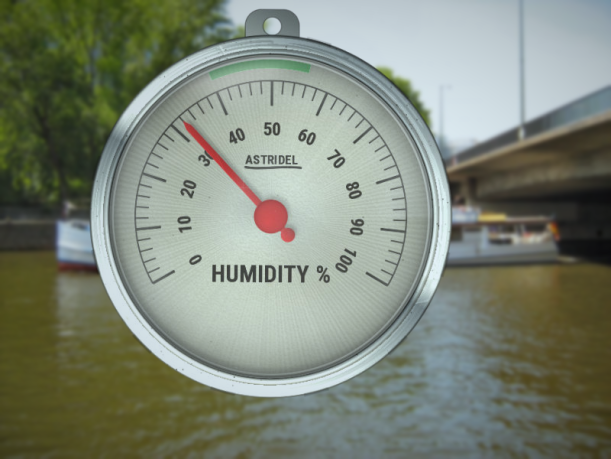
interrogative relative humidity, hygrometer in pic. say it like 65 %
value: 32 %
